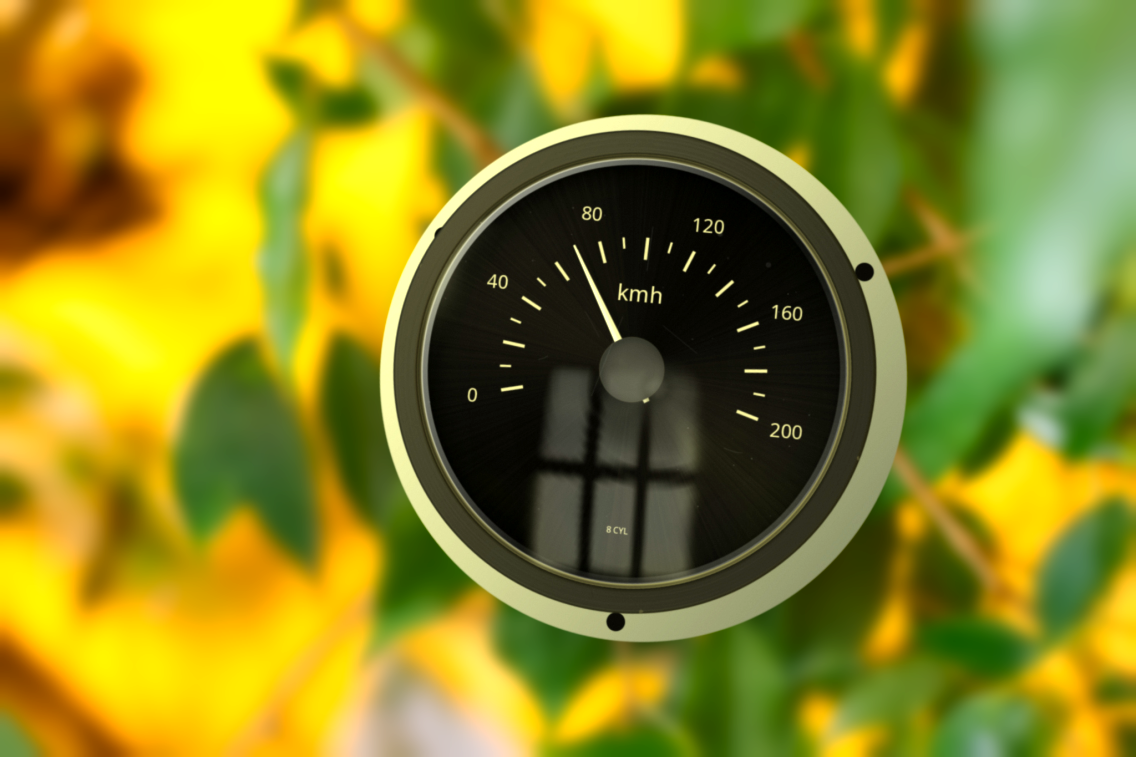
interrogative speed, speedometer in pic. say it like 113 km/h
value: 70 km/h
